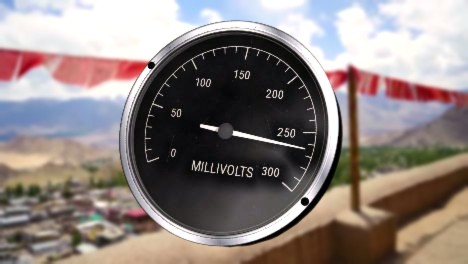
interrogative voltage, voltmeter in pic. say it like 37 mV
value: 265 mV
